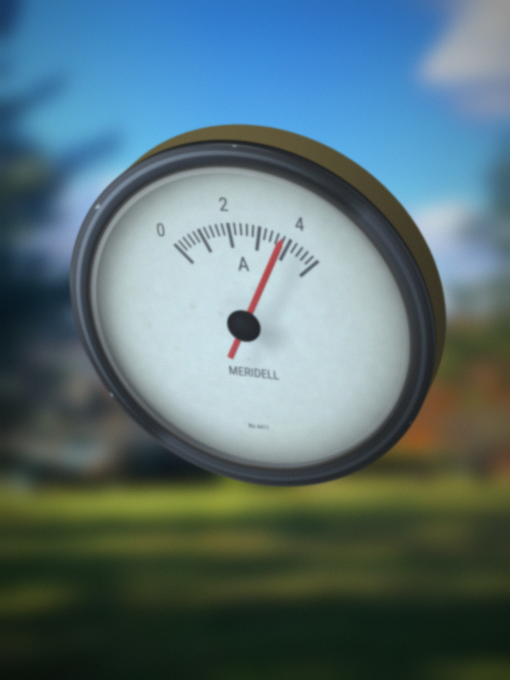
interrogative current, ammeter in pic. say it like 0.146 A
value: 3.8 A
